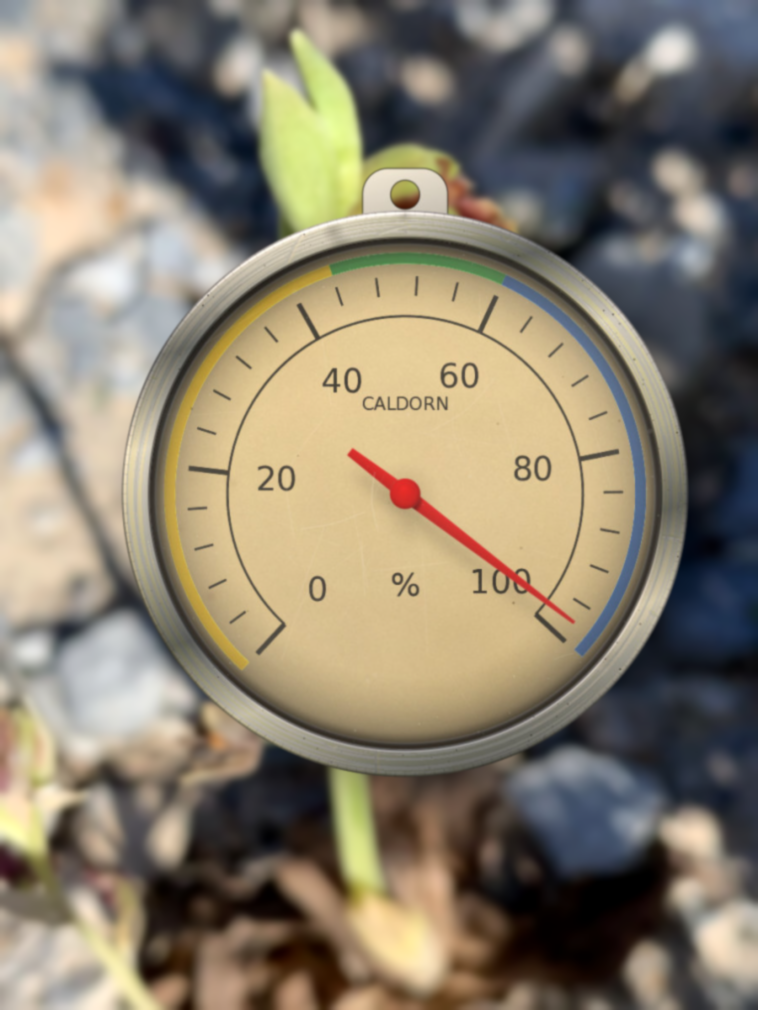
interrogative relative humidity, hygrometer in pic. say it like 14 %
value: 98 %
